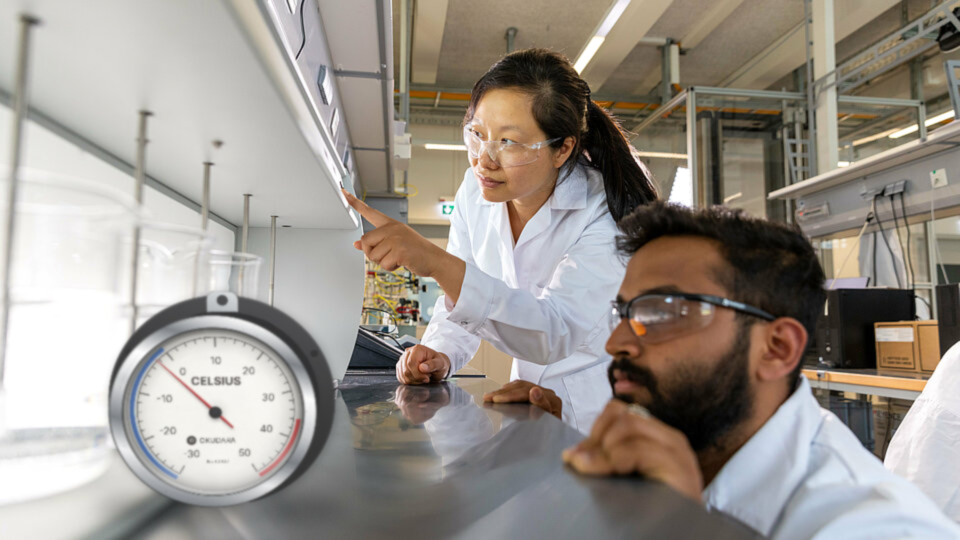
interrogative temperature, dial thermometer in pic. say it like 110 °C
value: -2 °C
